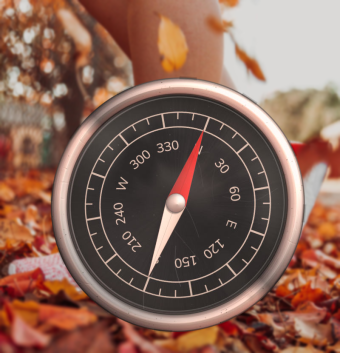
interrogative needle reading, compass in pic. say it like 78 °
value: 0 °
